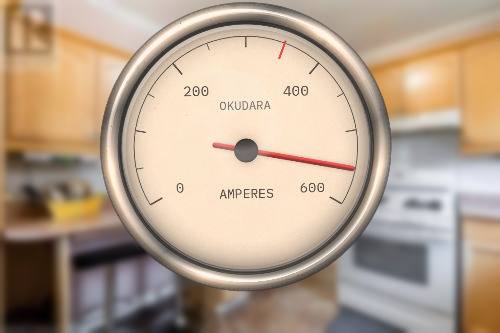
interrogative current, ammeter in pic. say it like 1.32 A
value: 550 A
